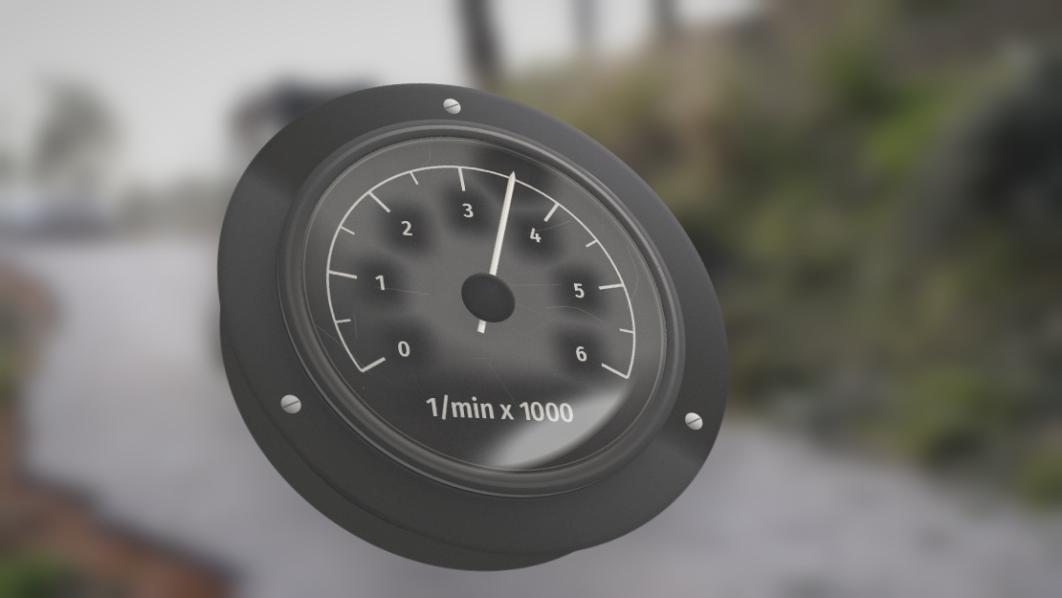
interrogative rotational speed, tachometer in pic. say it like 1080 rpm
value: 3500 rpm
